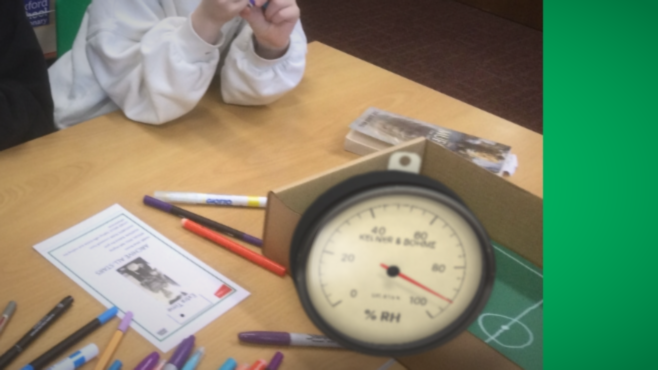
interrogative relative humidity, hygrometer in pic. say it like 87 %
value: 92 %
